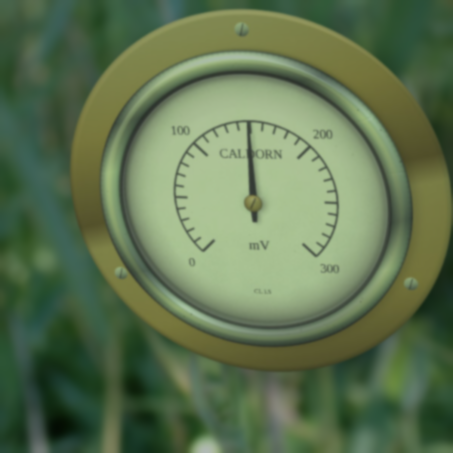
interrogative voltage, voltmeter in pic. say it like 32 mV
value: 150 mV
